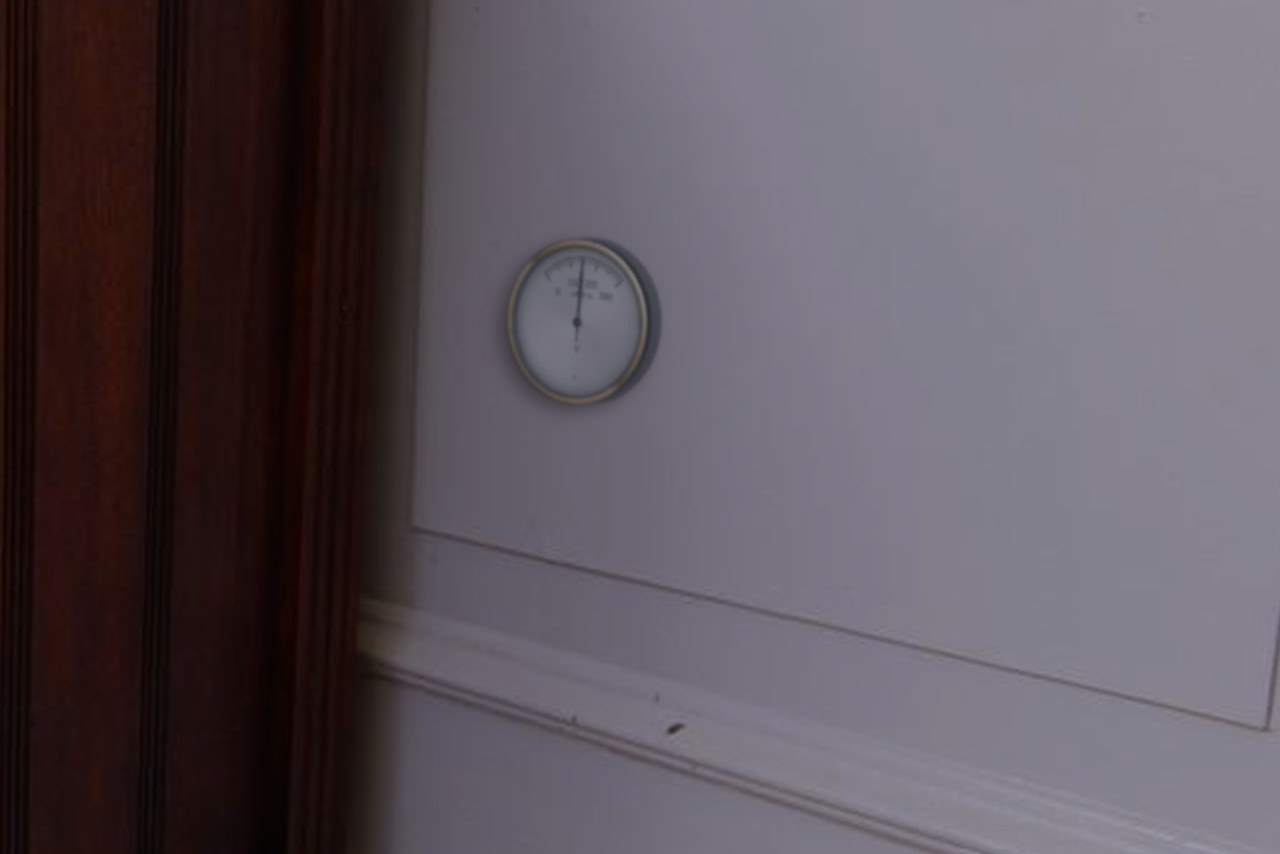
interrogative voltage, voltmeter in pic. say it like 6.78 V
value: 150 V
